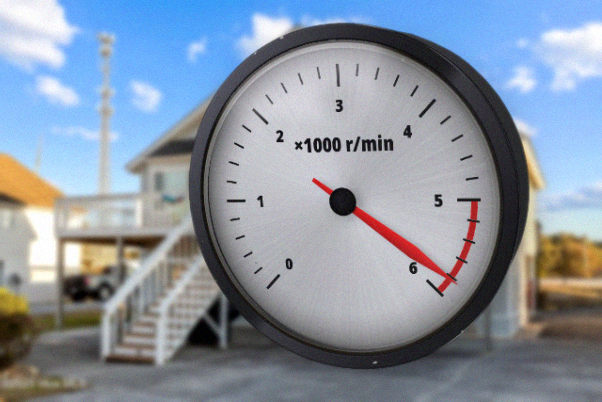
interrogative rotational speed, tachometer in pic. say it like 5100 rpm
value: 5800 rpm
